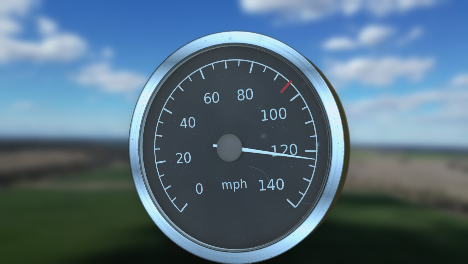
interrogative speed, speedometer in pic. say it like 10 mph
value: 122.5 mph
